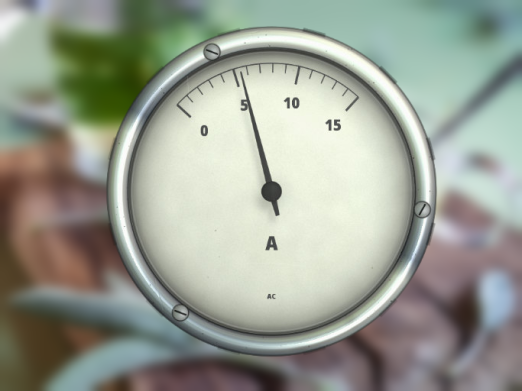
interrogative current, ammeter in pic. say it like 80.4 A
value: 5.5 A
